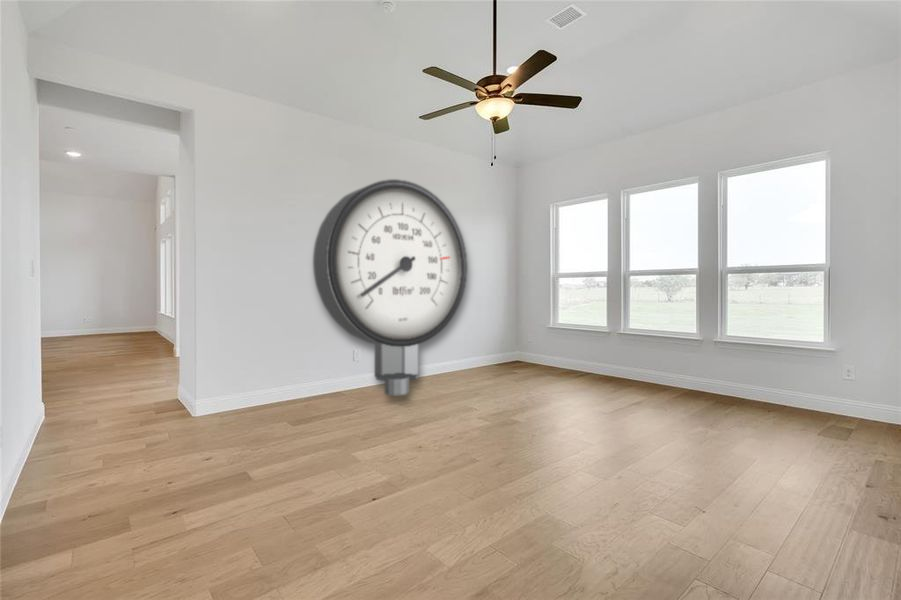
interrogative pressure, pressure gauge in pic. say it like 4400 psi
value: 10 psi
